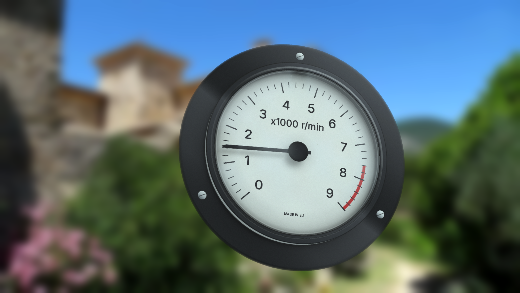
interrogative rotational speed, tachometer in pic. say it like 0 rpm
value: 1400 rpm
